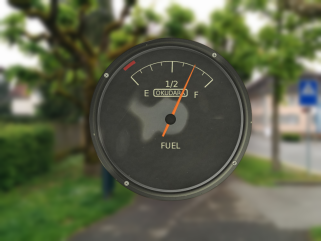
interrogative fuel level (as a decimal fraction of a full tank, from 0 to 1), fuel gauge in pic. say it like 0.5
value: 0.75
